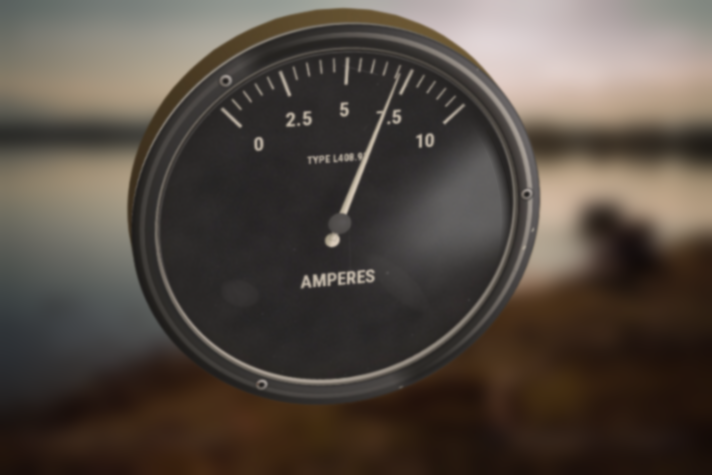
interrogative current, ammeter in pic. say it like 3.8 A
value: 7 A
